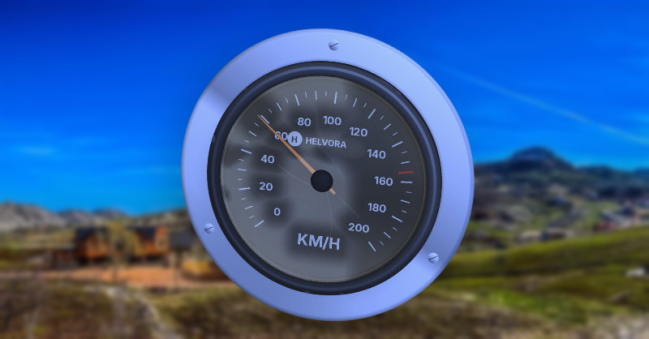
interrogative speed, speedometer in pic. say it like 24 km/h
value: 60 km/h
